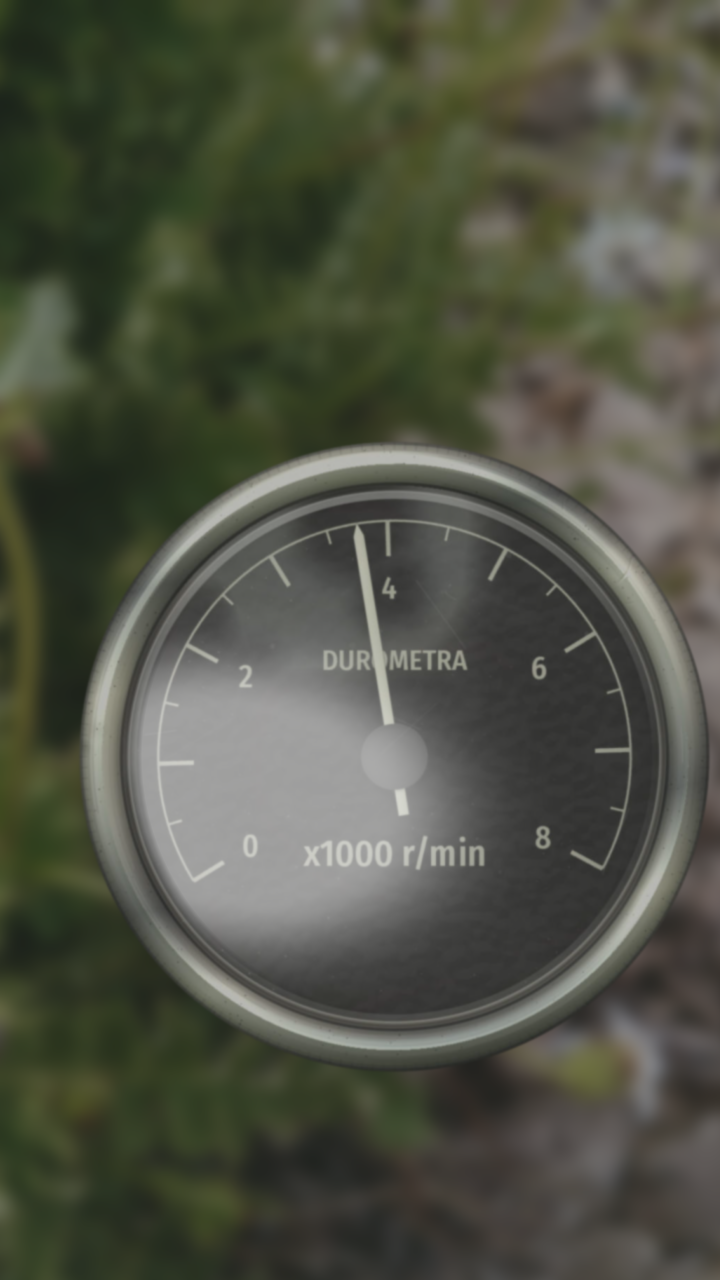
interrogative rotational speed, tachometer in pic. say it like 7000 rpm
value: 3750 rpm
